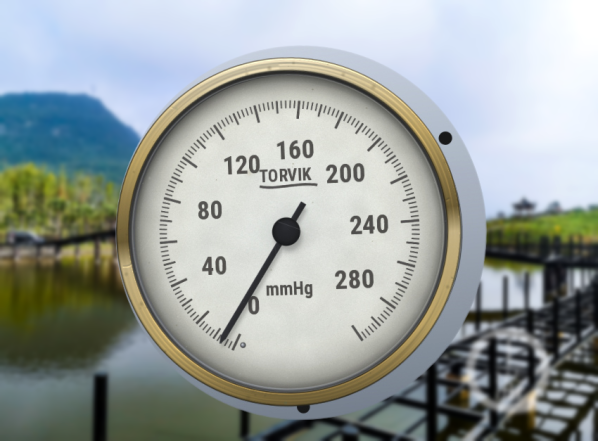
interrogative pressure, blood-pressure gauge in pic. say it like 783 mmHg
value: 6 mmHg
